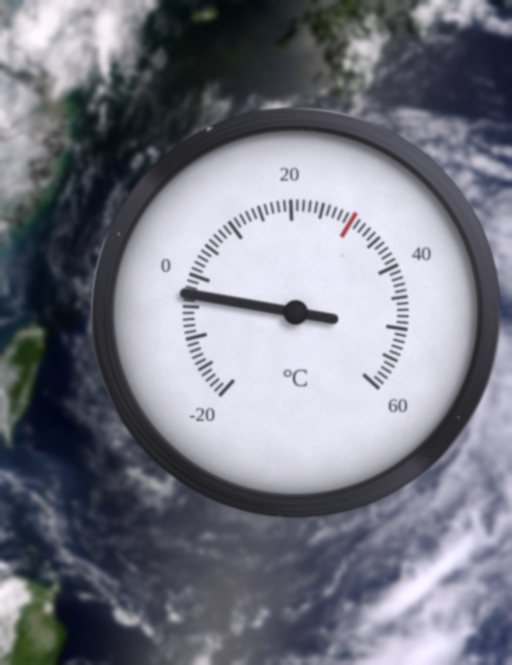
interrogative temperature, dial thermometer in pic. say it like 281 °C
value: -3 °C
